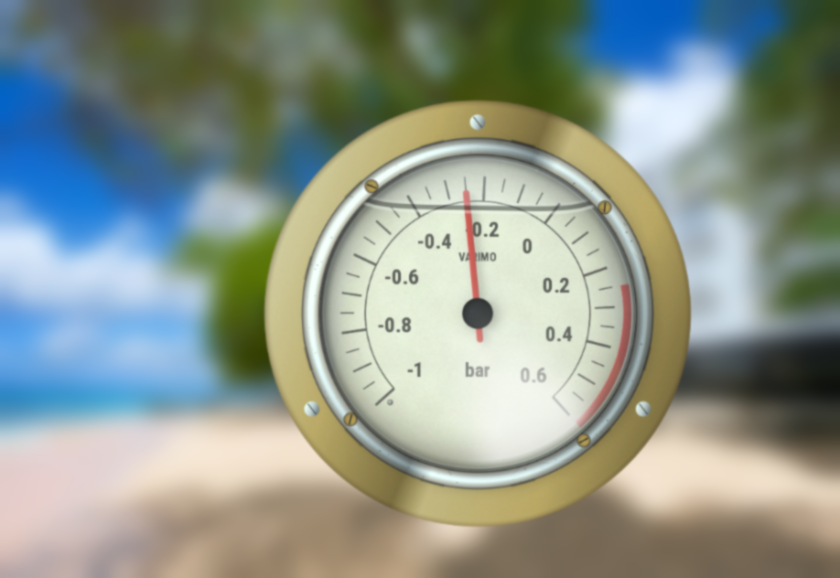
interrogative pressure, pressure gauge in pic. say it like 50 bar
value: -0.25 bar
